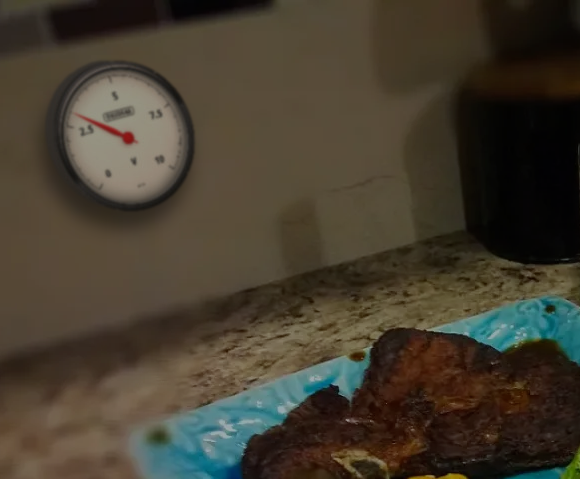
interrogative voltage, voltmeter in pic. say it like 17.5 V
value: 3 V
